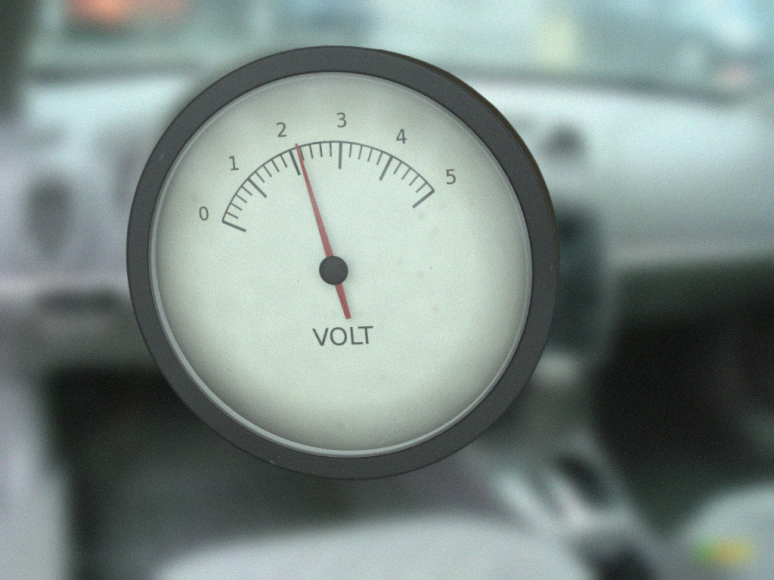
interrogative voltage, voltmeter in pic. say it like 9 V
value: 2.2 V
